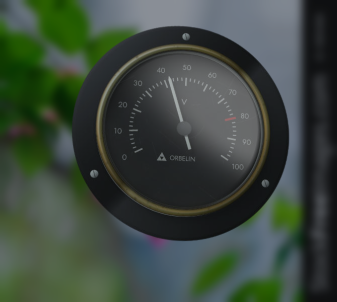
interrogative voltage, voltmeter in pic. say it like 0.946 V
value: 42 V
